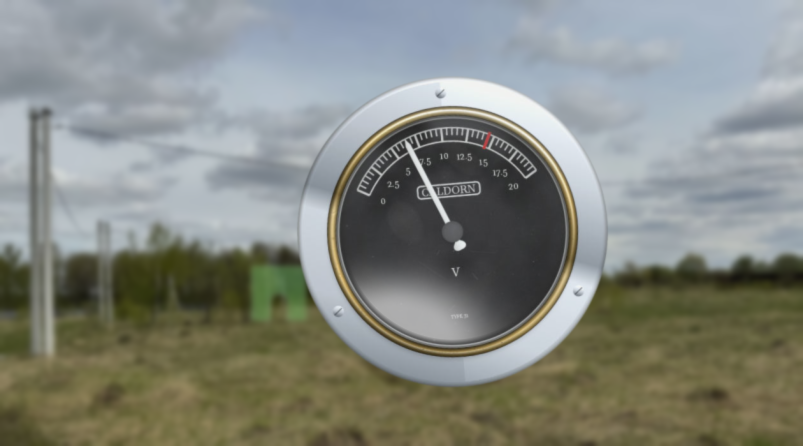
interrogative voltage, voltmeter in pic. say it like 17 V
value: 6.5 V
